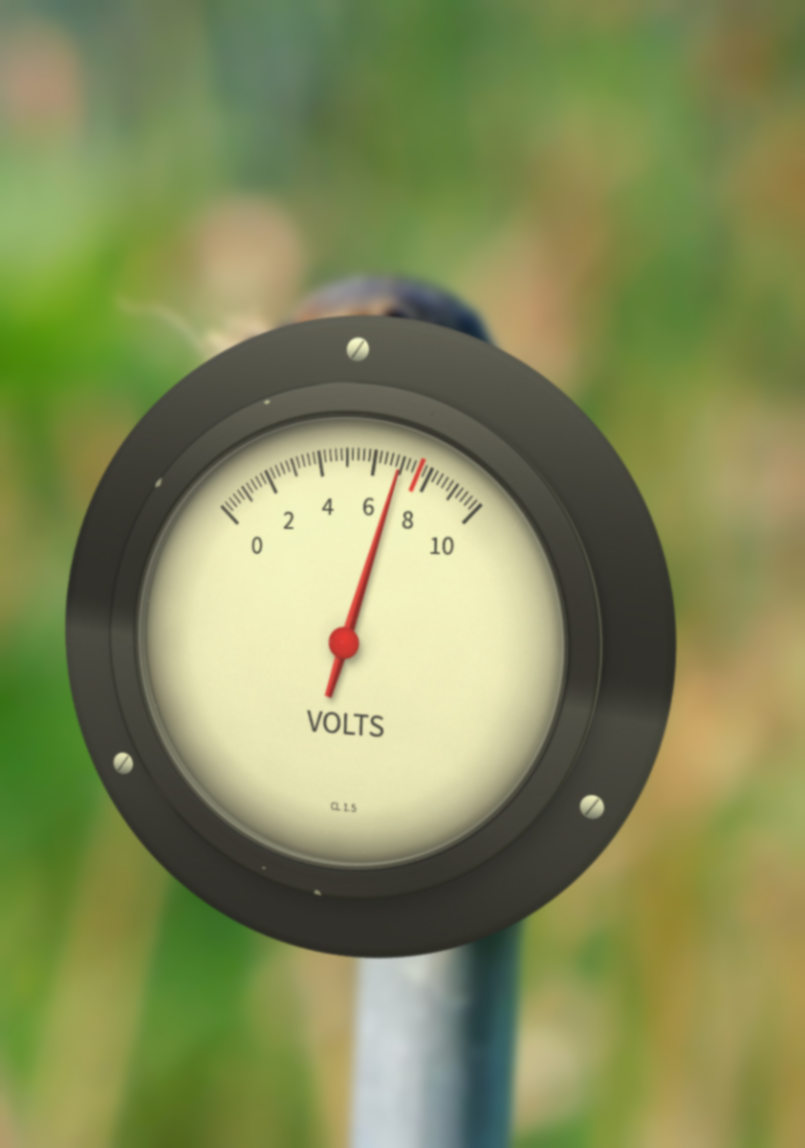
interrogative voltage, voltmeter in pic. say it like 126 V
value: 7 V
